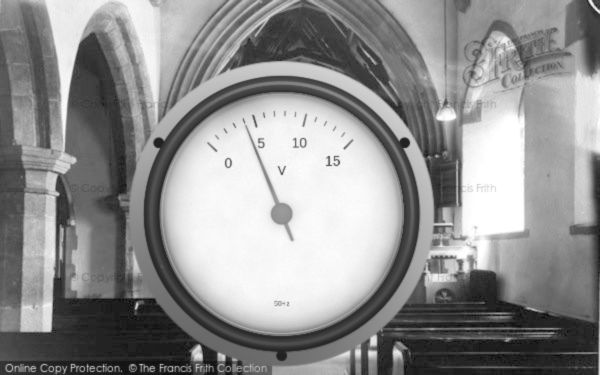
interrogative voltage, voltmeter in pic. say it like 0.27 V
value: 4 V
